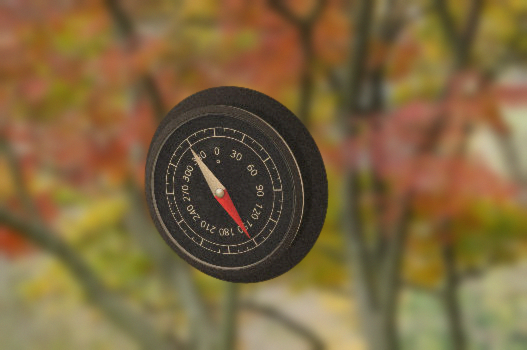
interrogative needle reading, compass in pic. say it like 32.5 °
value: 150 °
